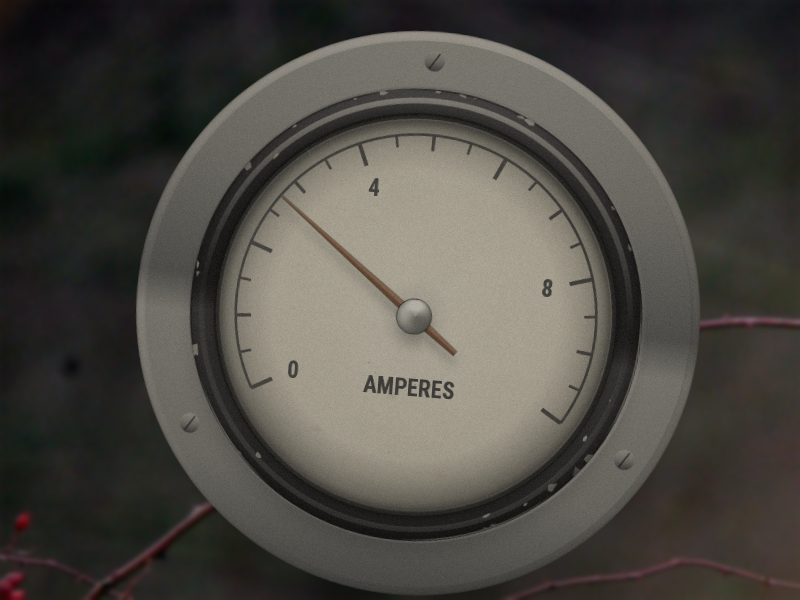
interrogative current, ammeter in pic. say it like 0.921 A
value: 2.75 A
